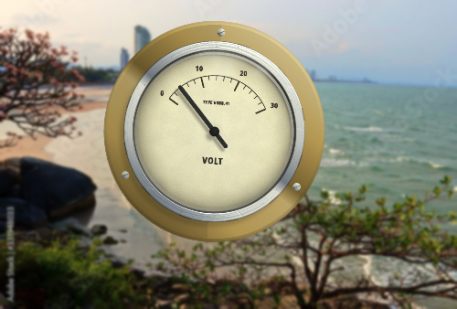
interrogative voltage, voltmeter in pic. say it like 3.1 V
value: 4 V
